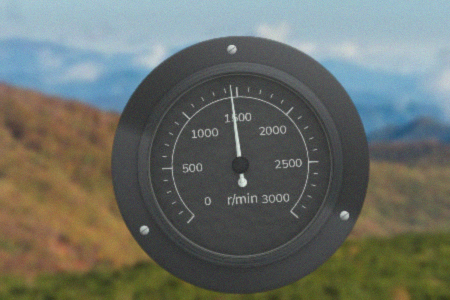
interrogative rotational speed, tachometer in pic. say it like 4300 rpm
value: 1450 rpm
